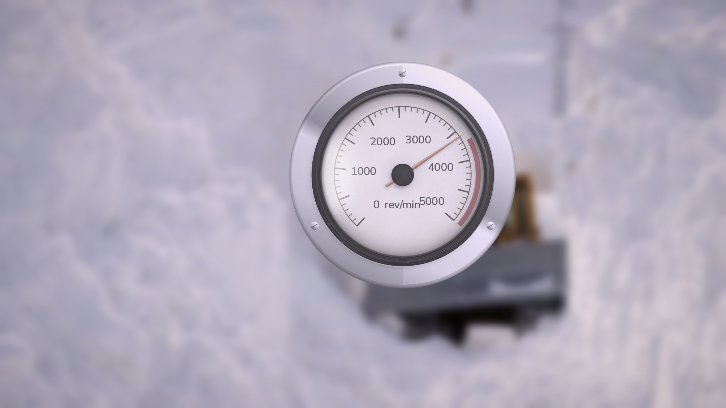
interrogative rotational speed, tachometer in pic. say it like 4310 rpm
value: 3600 rpm
